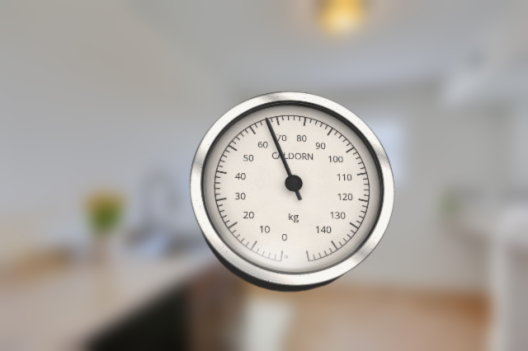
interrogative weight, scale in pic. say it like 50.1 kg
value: 66 kg
